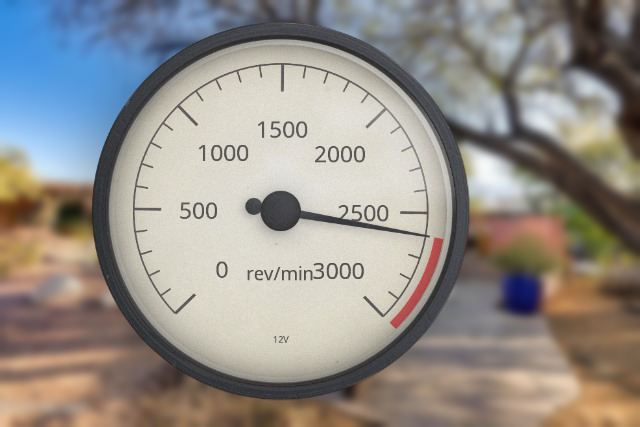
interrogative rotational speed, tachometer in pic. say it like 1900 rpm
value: 2600 rpm
